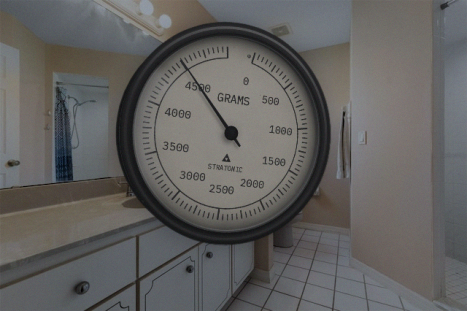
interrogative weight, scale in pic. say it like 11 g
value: 4500 g
